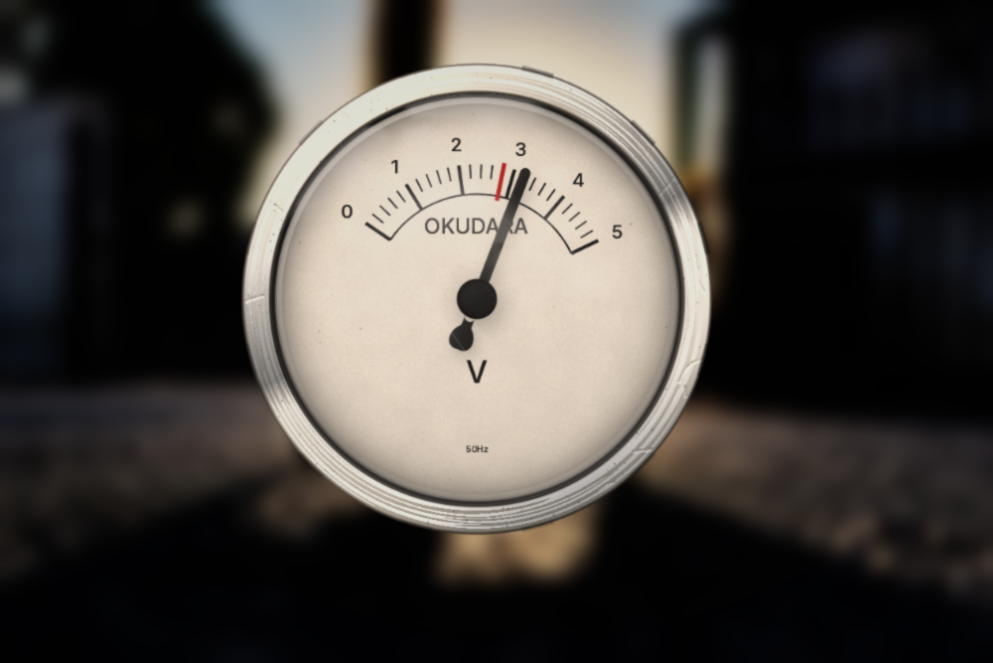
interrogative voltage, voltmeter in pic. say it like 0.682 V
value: 3.2 V
